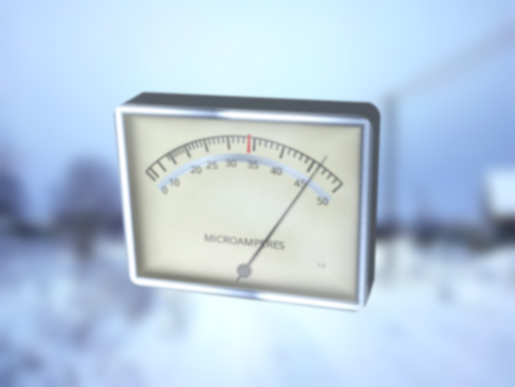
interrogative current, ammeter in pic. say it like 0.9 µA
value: 46 µA
